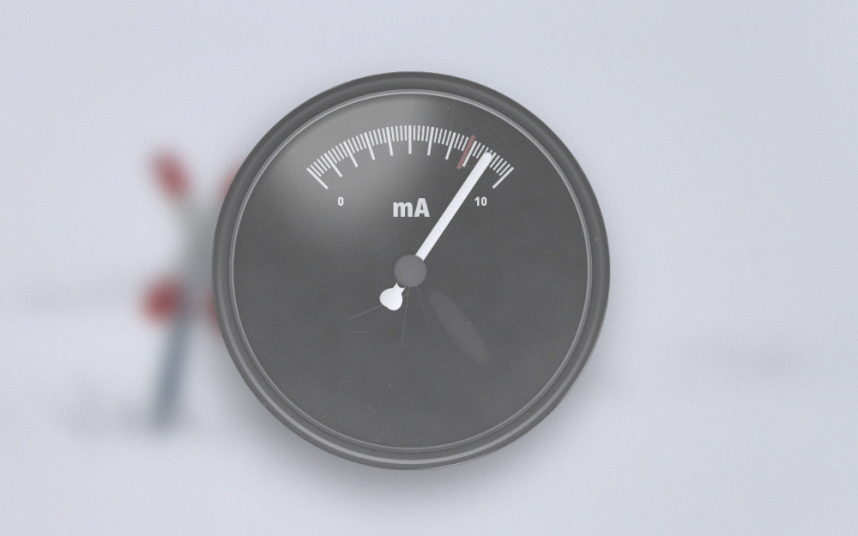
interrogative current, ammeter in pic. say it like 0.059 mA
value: 8.8 mA
